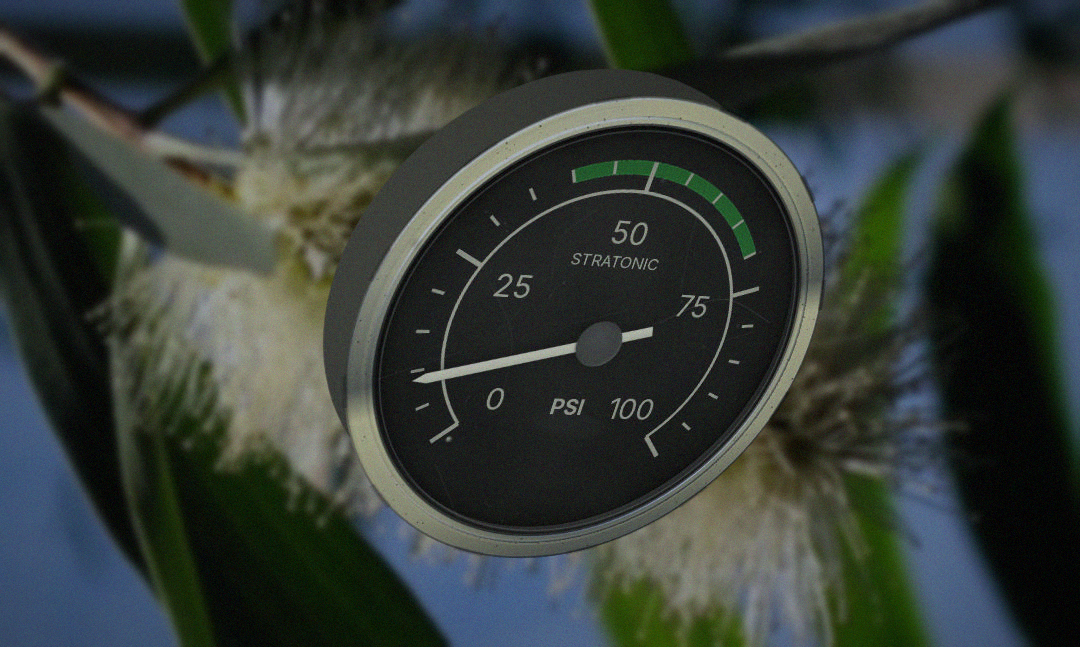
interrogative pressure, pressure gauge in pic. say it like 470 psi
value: 10 psi
